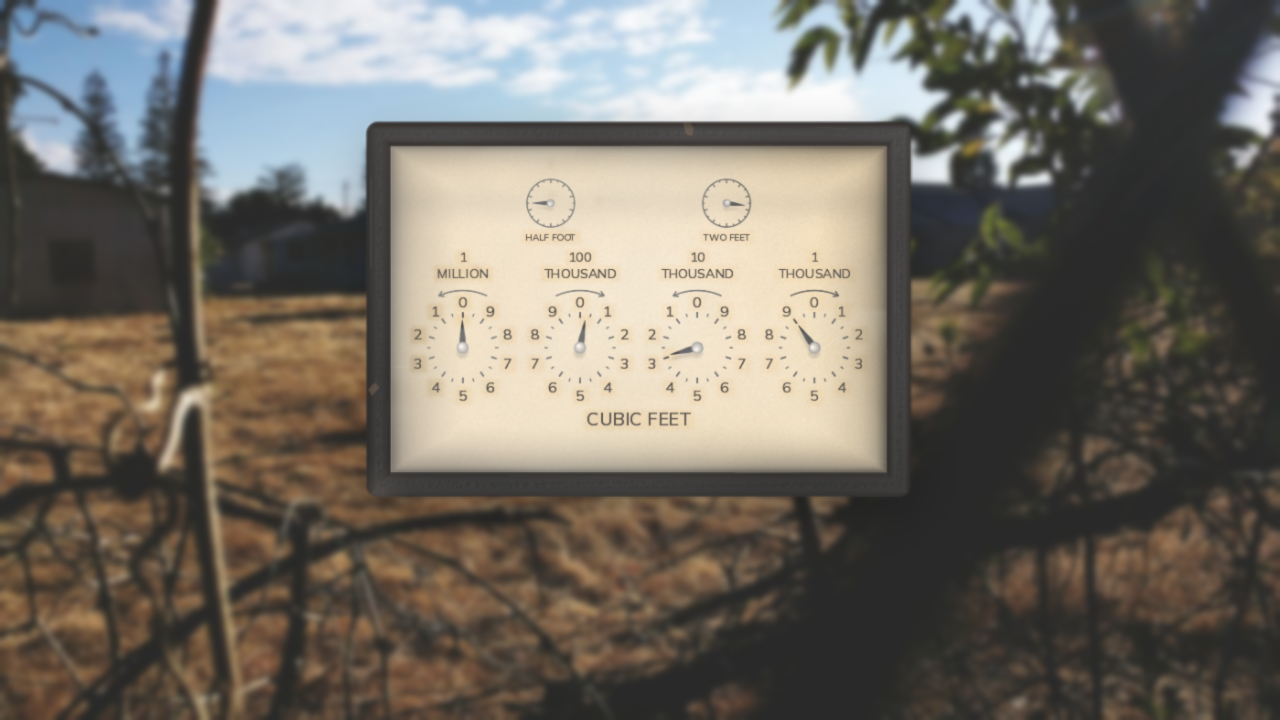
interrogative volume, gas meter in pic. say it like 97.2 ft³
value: 2900 ft³
